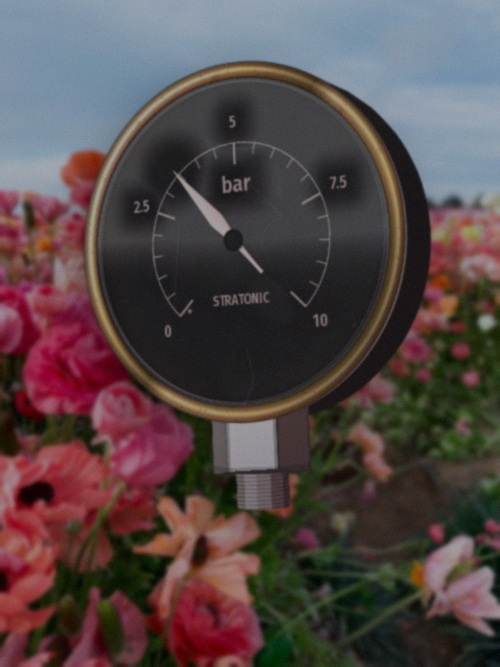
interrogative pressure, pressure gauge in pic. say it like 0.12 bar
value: 3.5 bar
